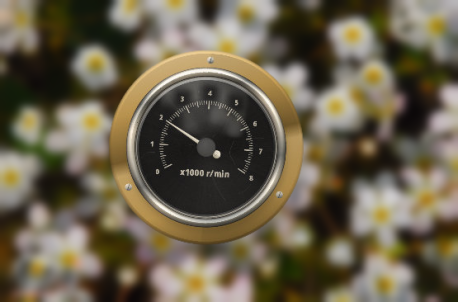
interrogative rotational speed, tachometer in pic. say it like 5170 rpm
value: 2000 rpm
